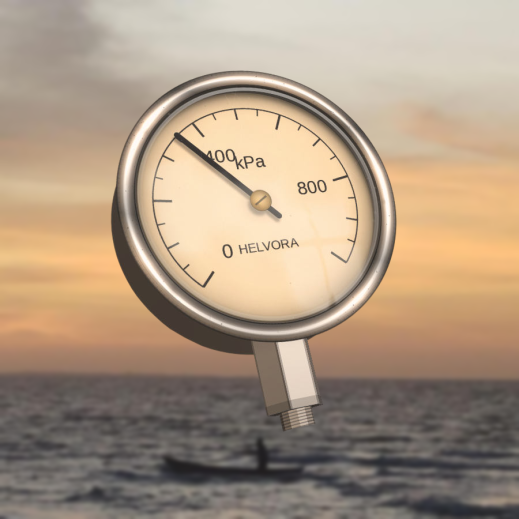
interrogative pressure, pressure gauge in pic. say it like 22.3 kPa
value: 350 kPa
